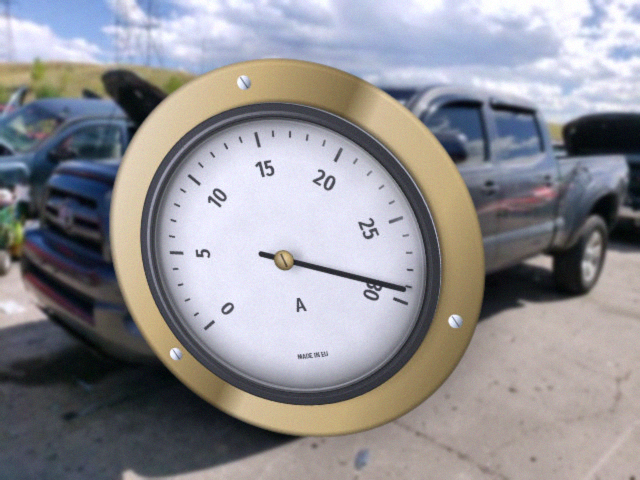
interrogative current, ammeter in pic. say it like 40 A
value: 29 A
